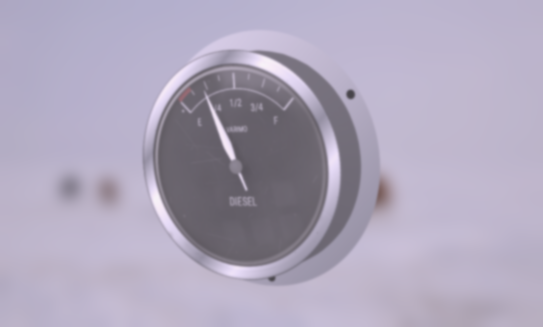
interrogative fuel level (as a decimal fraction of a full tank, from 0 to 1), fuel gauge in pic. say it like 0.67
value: 0.25
